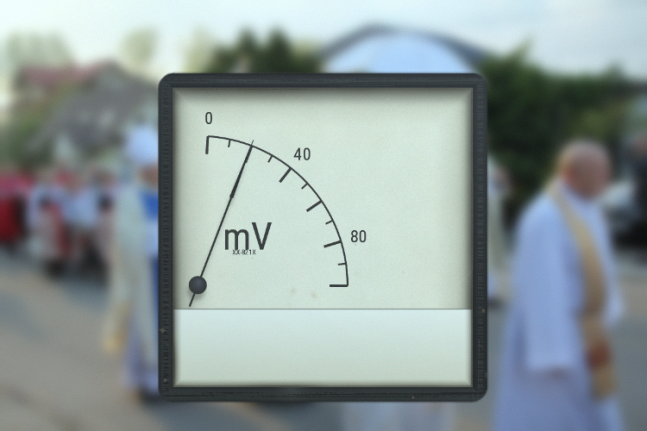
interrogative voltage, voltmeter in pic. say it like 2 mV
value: 20 mV
